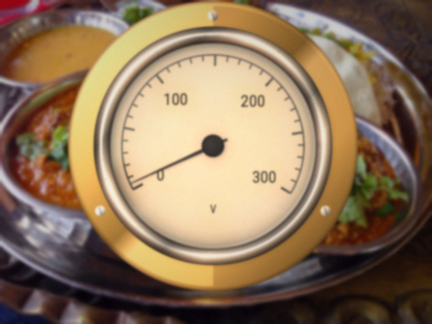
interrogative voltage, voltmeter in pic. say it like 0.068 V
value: 5 V
